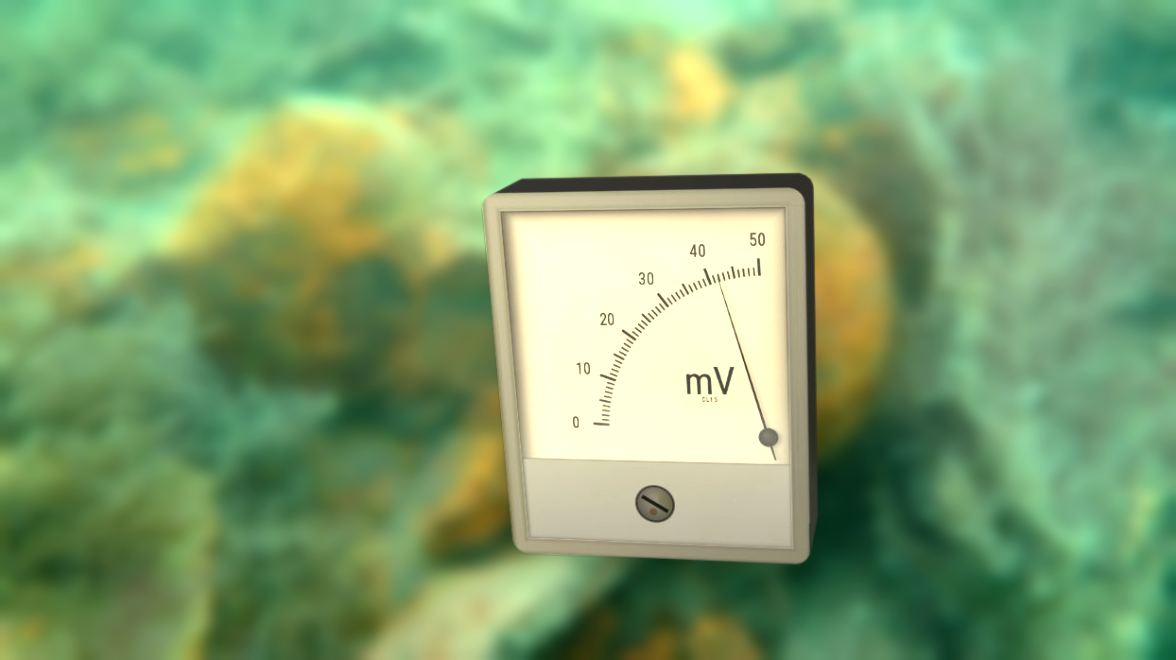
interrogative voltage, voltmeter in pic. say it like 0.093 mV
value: 42 mV
